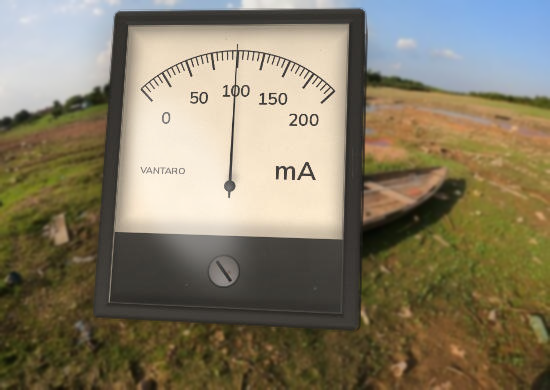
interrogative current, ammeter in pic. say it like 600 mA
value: 100 mA
